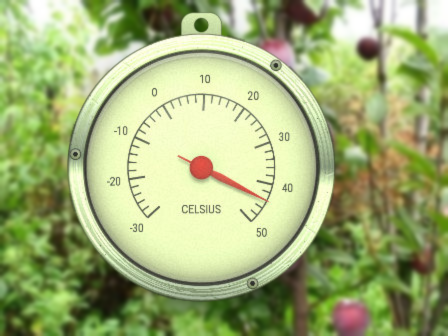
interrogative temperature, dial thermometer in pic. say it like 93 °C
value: 44 °C
